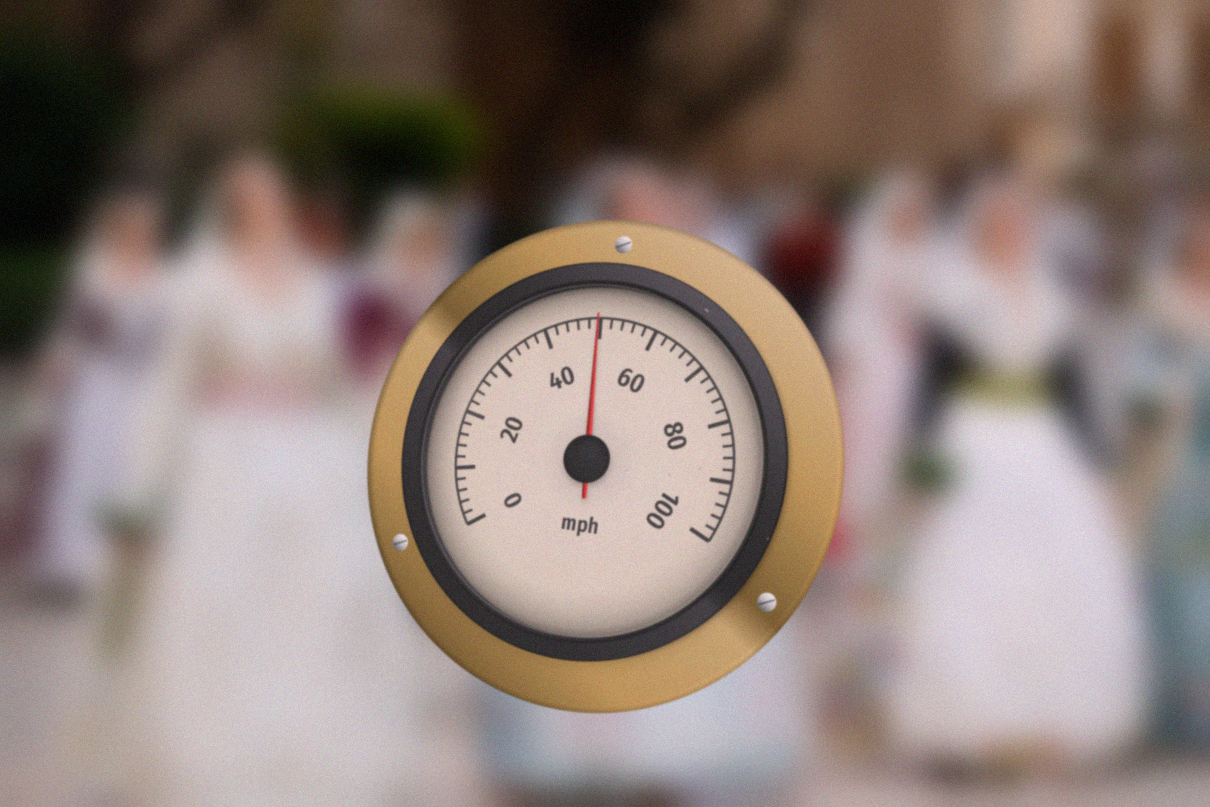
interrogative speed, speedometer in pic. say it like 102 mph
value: 50 mph
